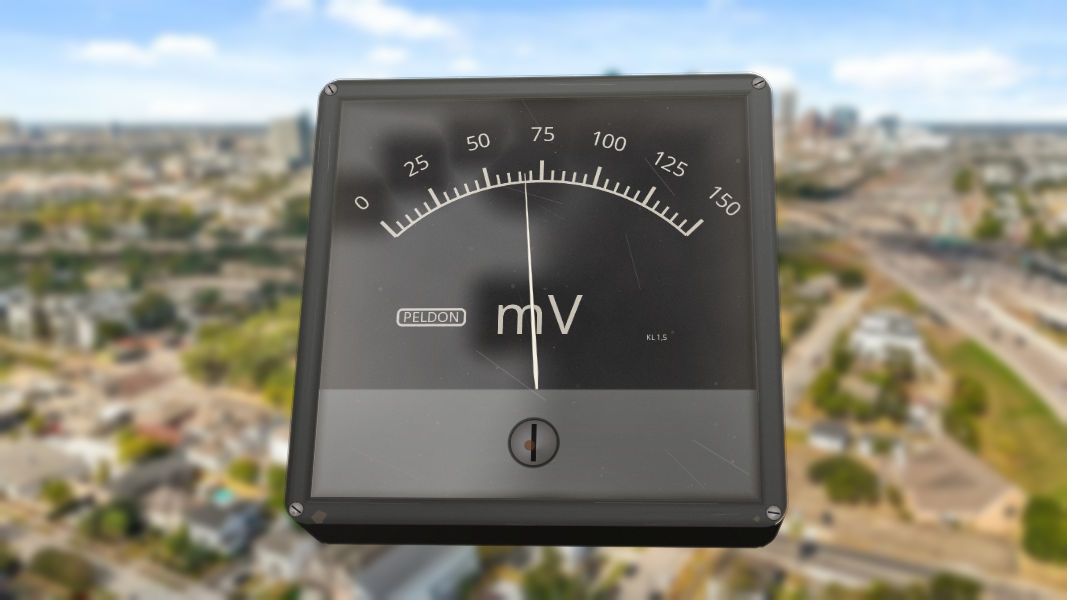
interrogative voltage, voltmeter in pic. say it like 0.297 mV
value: 67.5 mV
